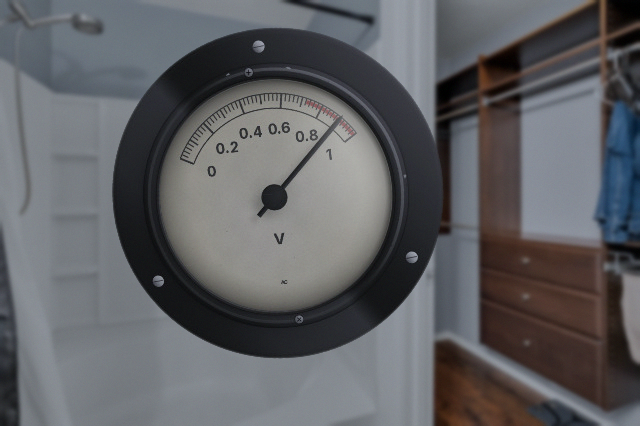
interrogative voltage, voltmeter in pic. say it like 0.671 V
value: 0.9 V
